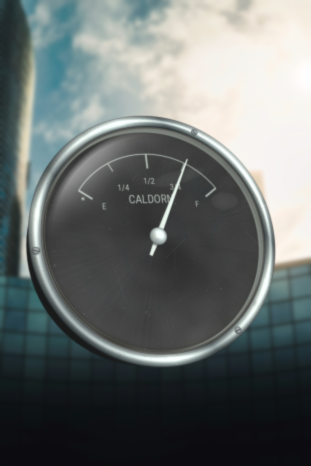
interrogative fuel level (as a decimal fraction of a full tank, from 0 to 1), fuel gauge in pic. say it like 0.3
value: 0.75
